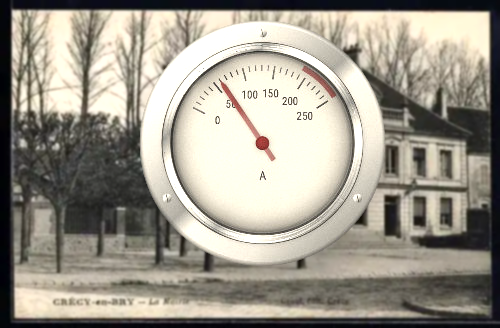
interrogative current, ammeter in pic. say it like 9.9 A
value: 60 A
